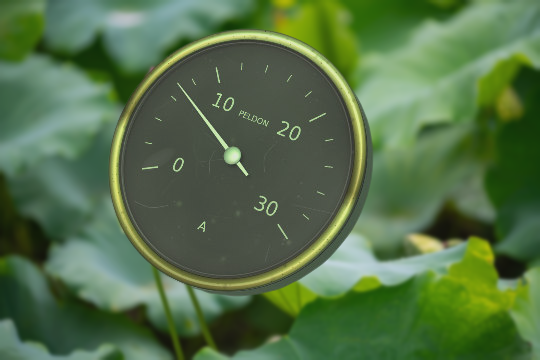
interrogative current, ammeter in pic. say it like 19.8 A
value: 7 A
